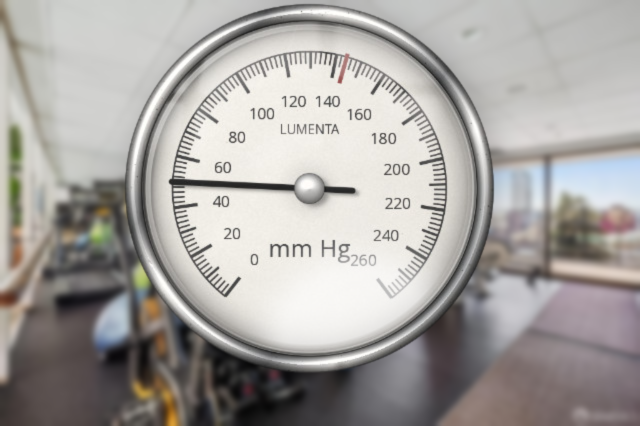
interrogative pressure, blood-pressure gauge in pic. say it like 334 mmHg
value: 50 mmHg
